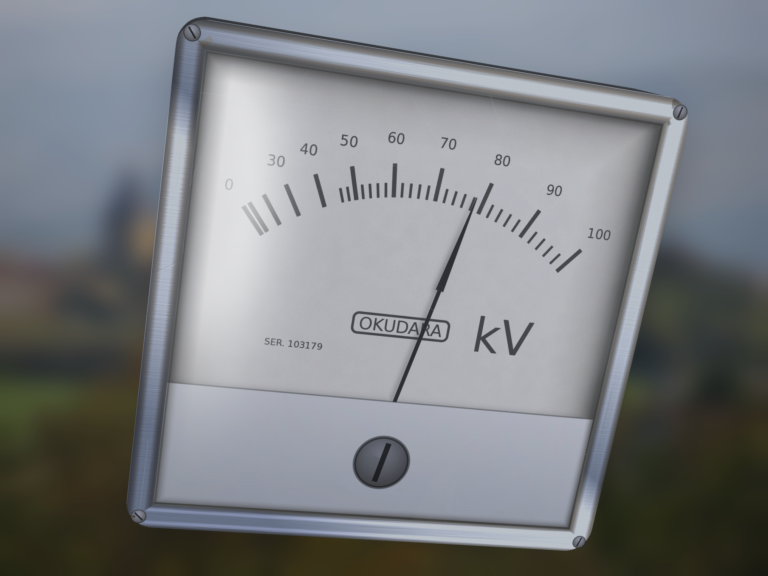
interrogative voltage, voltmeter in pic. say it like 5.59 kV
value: 78 kV
